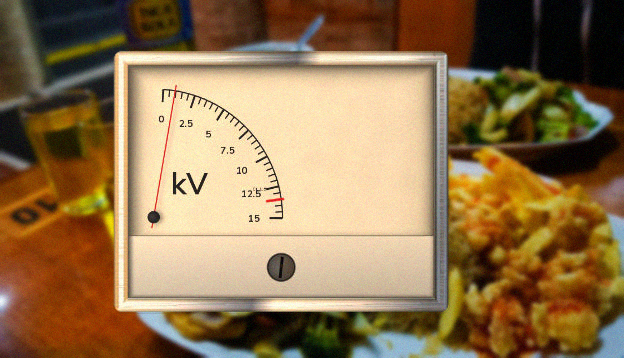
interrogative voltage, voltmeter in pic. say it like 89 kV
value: 1 kV
